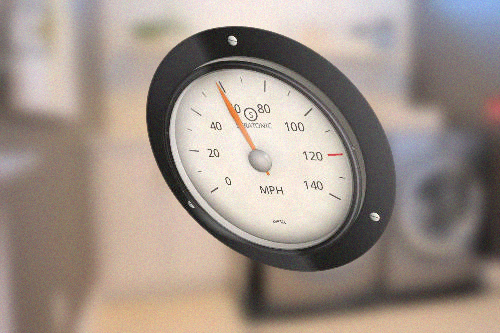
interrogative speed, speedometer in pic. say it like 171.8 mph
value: 60 mph
